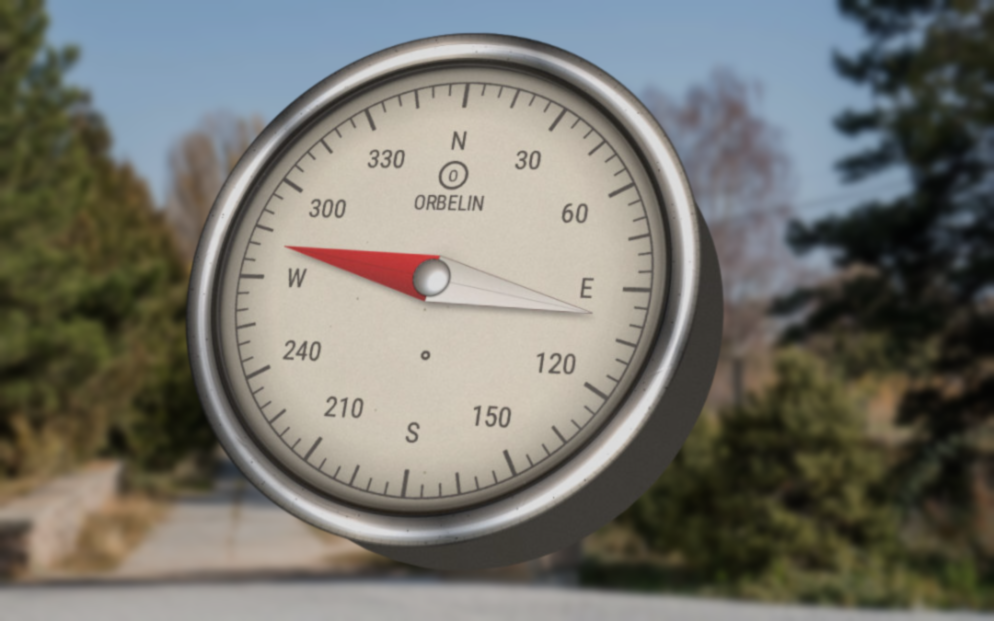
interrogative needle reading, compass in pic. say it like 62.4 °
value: 280 °
